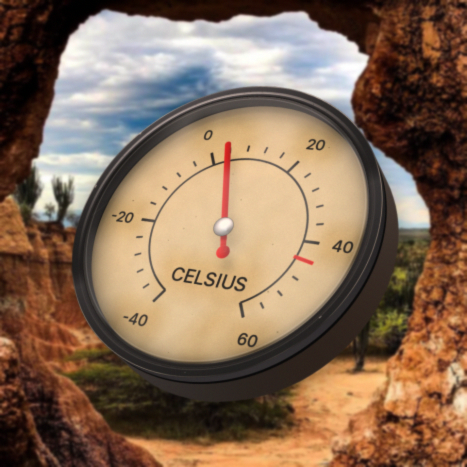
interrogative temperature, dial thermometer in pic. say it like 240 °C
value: 4 °C
